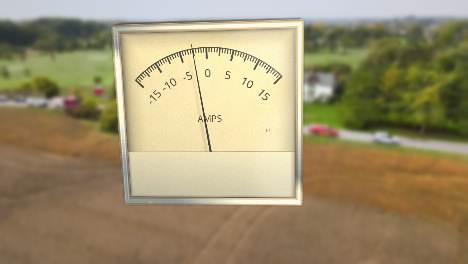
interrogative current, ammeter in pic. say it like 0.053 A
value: -2.5 A
